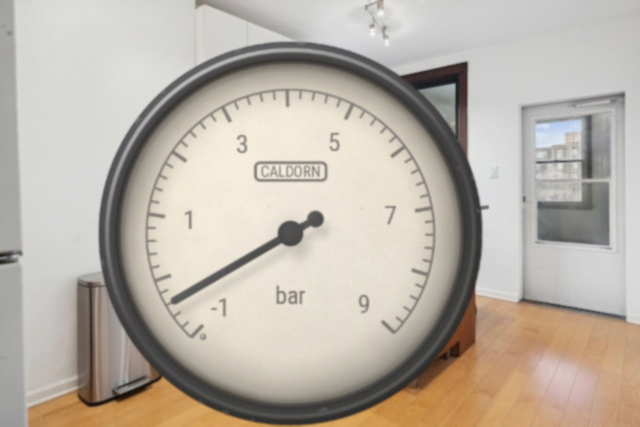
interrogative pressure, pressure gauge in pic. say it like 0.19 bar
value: -0.4 bar
